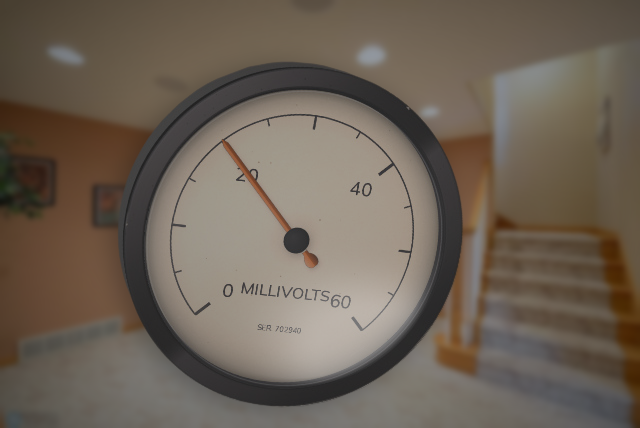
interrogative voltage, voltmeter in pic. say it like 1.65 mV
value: 20 mV
